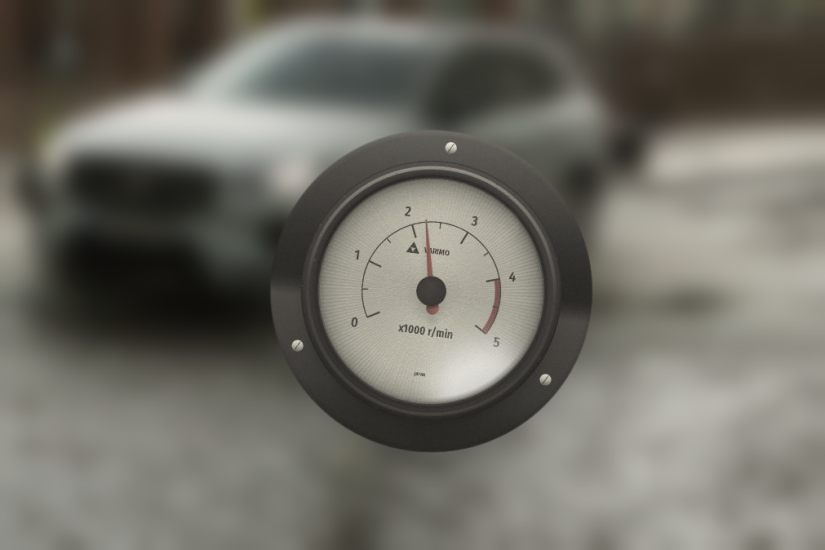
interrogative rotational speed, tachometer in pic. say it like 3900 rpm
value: 2250 rpm
